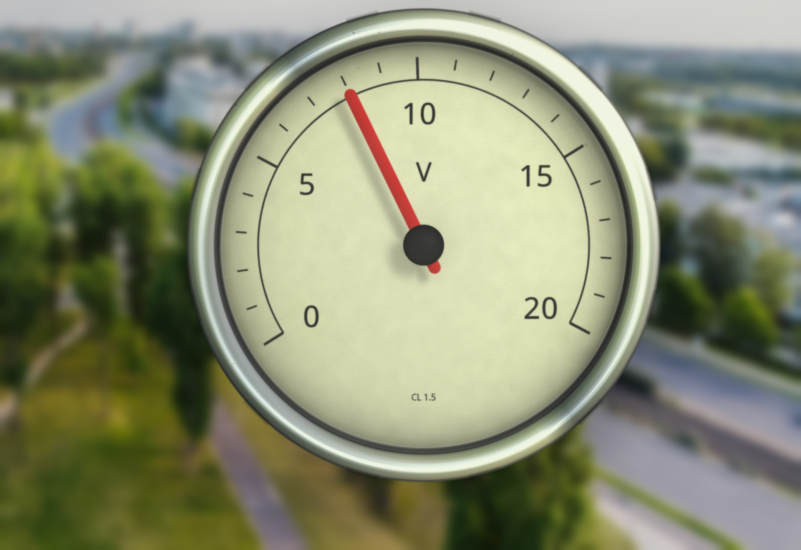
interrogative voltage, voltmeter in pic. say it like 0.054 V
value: 8 V
